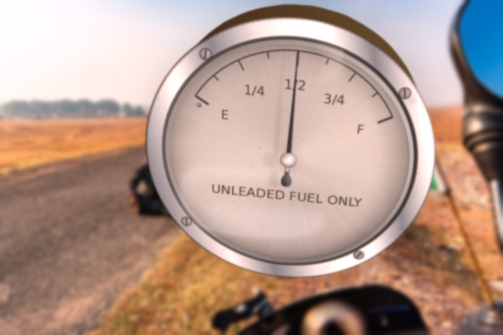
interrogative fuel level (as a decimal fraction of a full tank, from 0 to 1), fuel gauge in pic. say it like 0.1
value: 0.5
